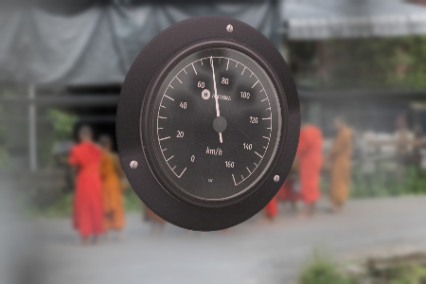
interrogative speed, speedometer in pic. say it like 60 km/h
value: 70 km/h
